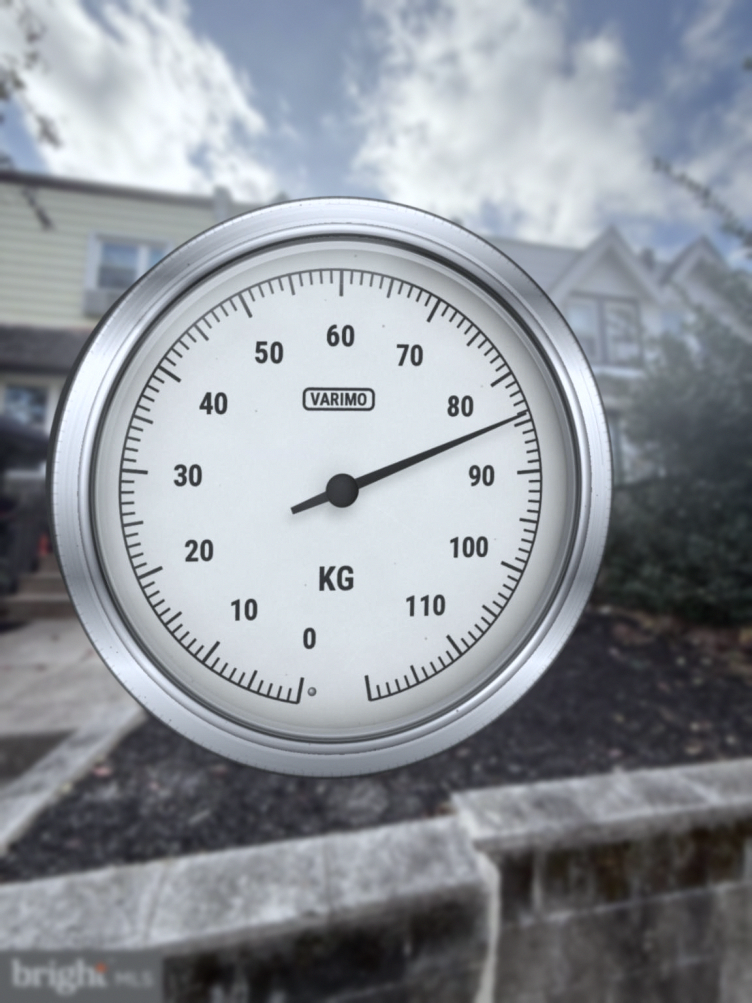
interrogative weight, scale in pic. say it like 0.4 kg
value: 84 kg
